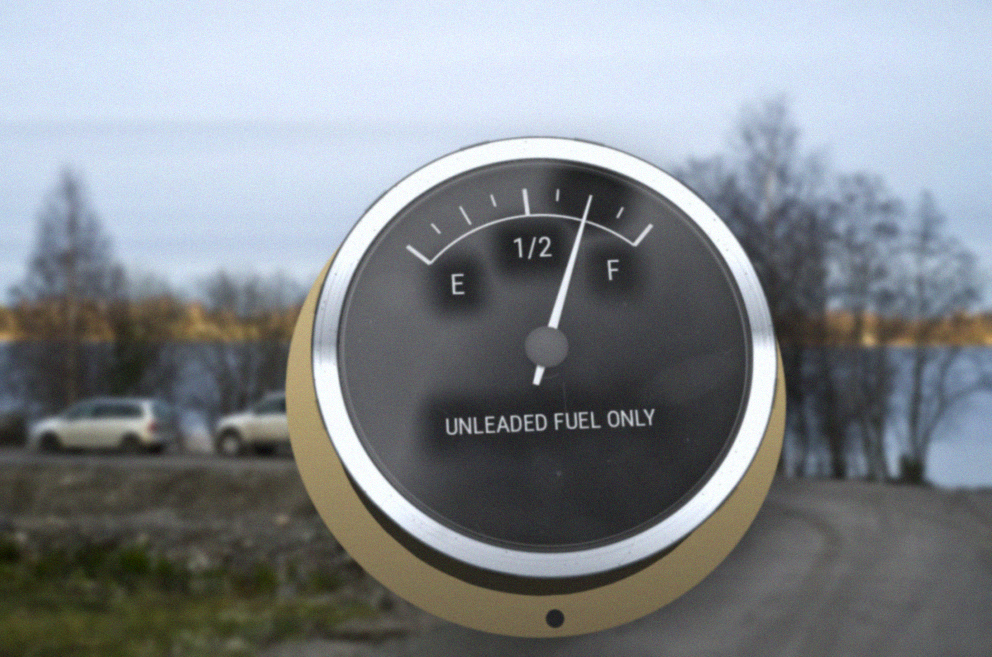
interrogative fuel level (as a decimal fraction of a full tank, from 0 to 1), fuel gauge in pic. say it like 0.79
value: 0.75
